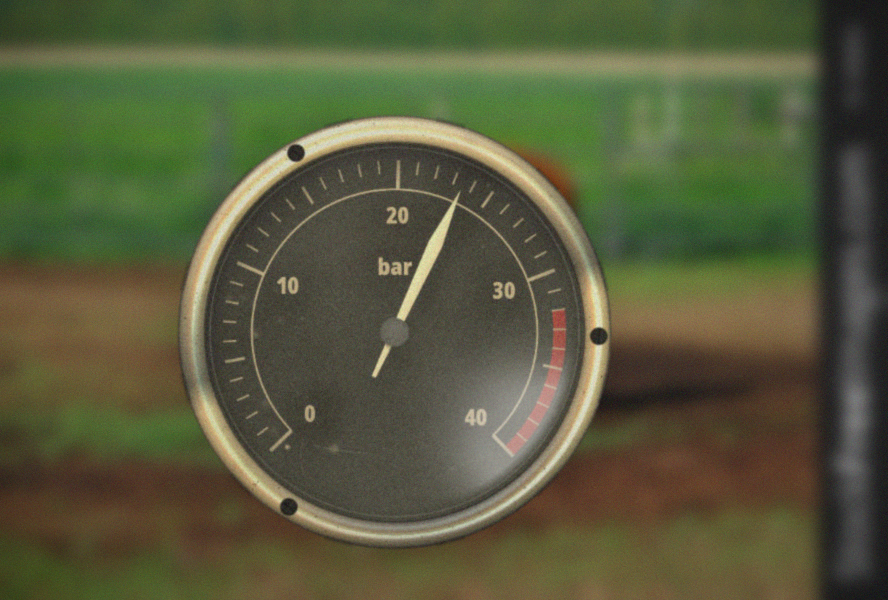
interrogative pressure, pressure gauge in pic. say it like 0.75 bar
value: 23.5 bar
